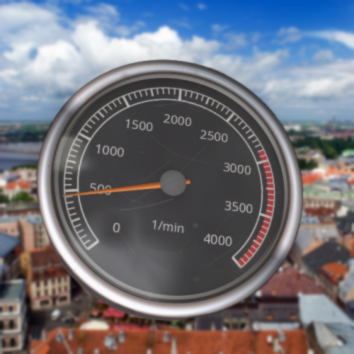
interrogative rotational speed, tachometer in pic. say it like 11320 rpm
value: 450 rpm
